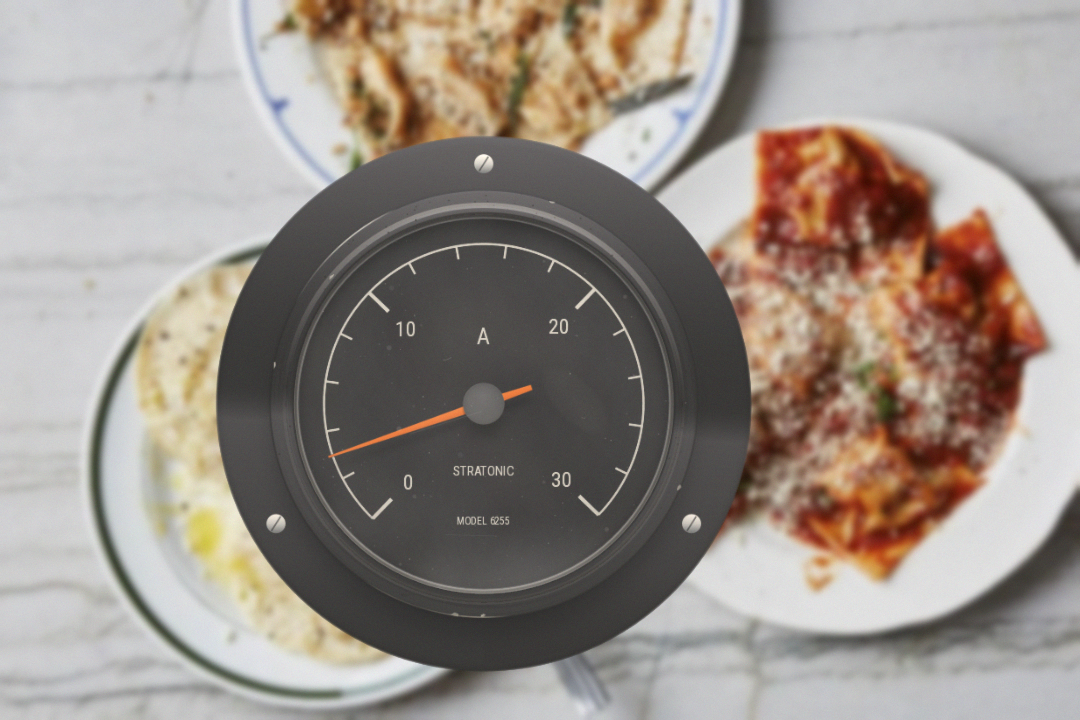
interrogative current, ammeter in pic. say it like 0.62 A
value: 3 A
